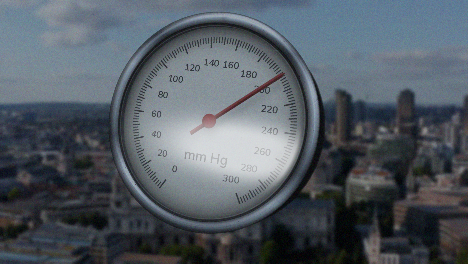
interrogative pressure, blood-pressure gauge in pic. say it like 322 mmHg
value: 200 mmHg
